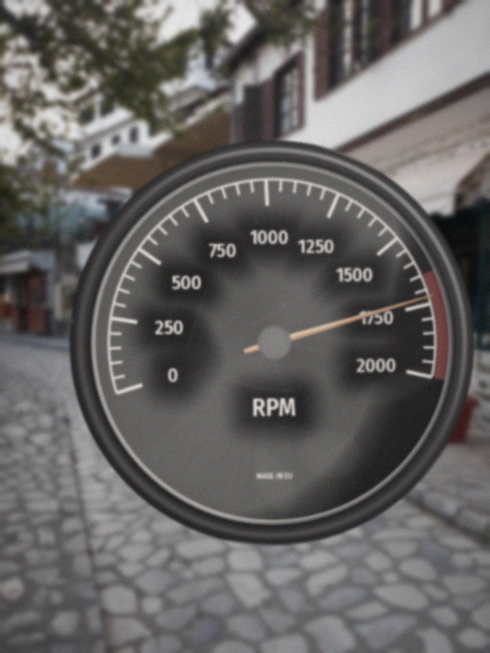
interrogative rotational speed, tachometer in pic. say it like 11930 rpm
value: 1725 rpm
